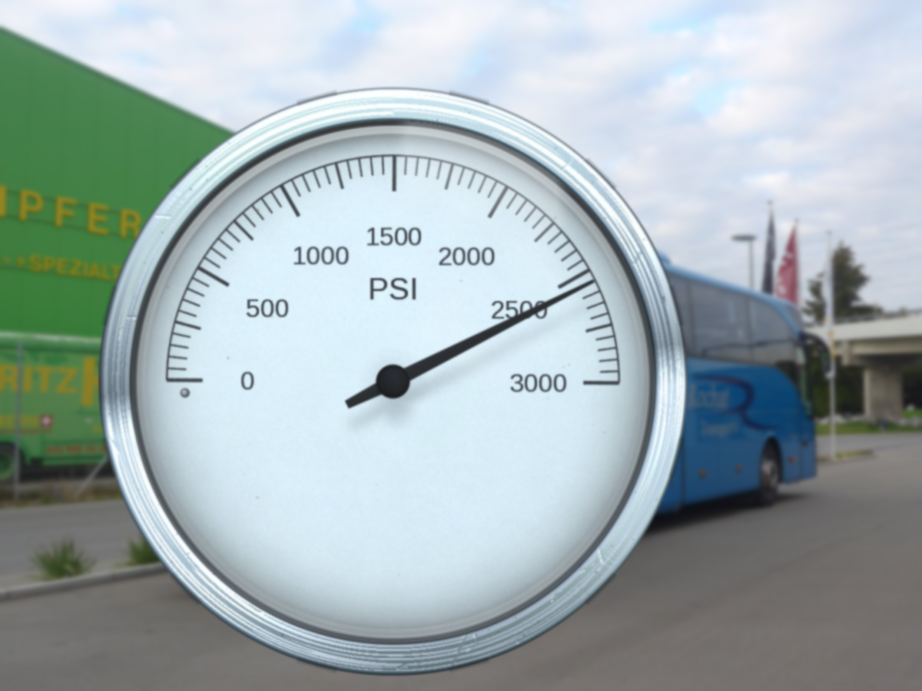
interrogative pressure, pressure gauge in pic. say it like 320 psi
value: 2550 psi
